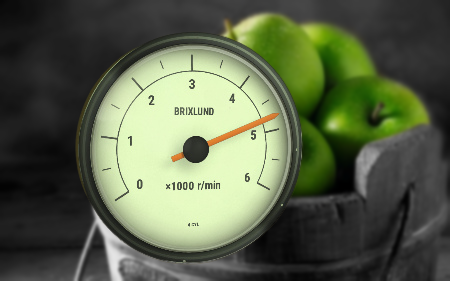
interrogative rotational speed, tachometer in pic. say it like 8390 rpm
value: 4750 rpm
